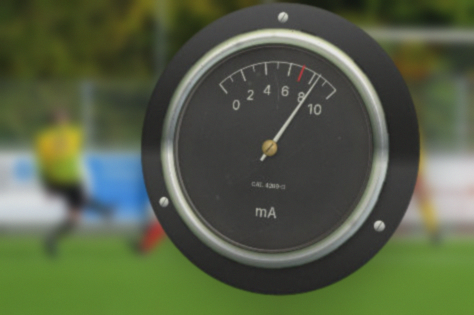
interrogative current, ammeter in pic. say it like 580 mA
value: 8.5 mA
